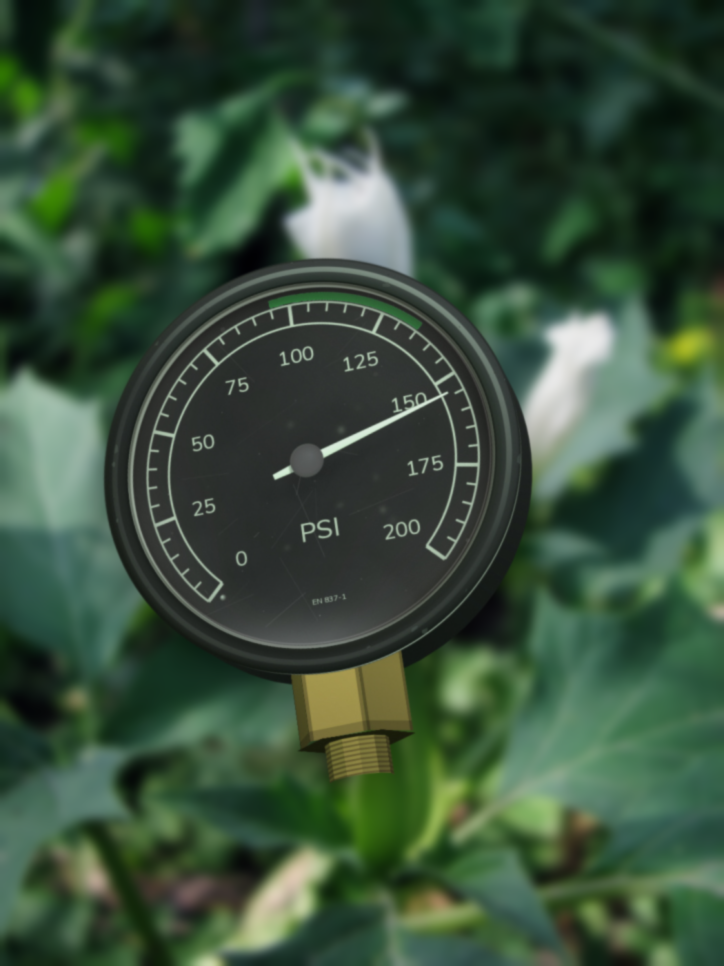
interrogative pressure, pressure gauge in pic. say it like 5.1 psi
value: 155 psi
